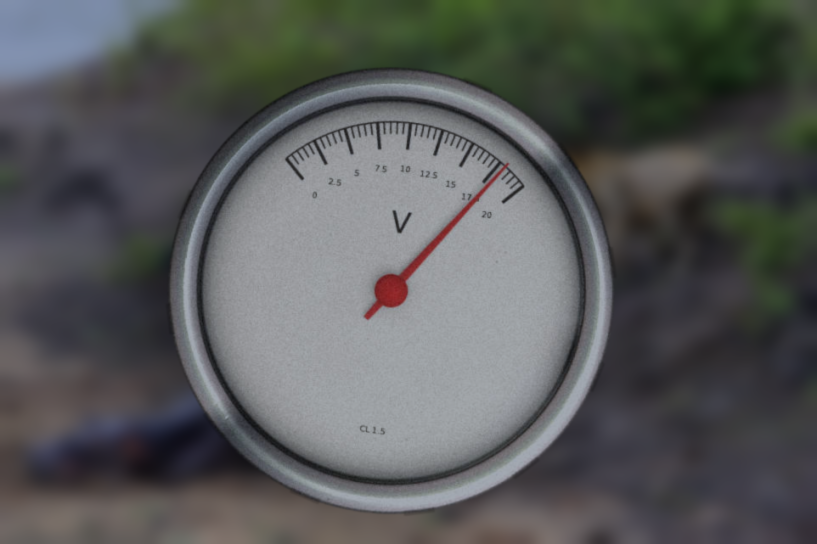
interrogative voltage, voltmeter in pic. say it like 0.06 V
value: 18 V
